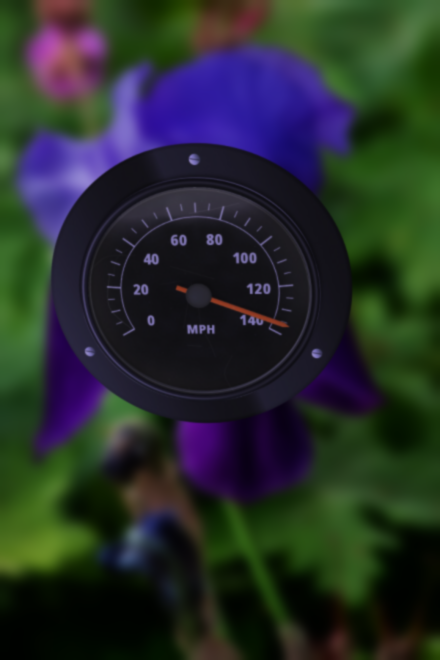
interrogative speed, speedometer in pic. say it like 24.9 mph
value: 135 mph
